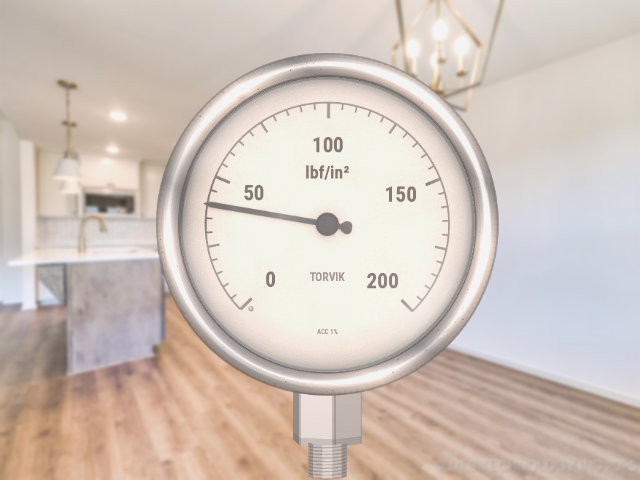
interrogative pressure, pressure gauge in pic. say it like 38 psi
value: 40 psi
